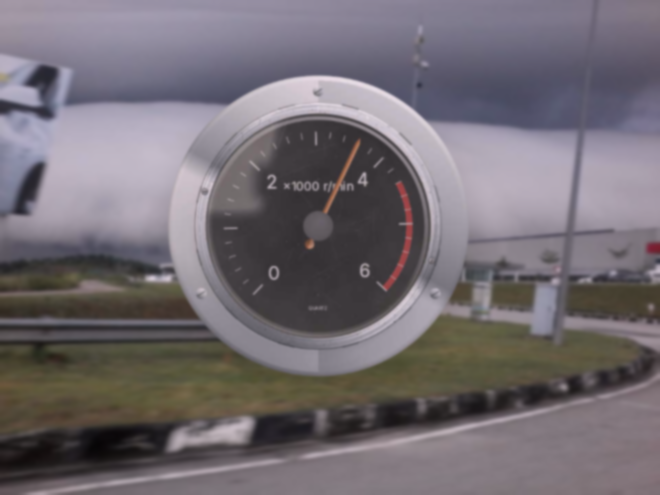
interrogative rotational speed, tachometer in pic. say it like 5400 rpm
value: 3600 rpm
